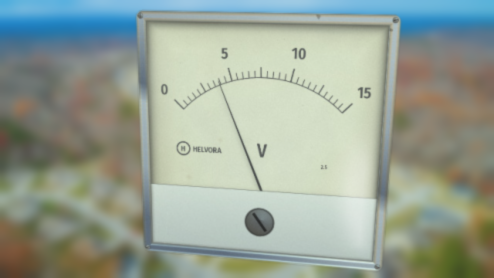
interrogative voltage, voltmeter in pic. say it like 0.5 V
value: 4 V
